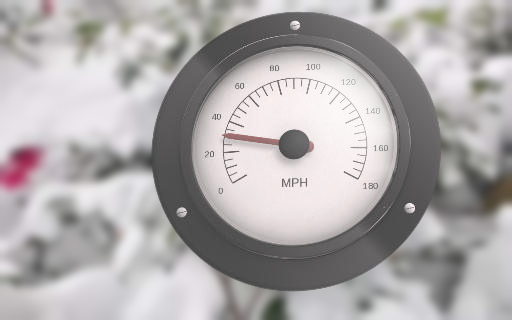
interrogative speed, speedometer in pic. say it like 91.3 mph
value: 30 mph
